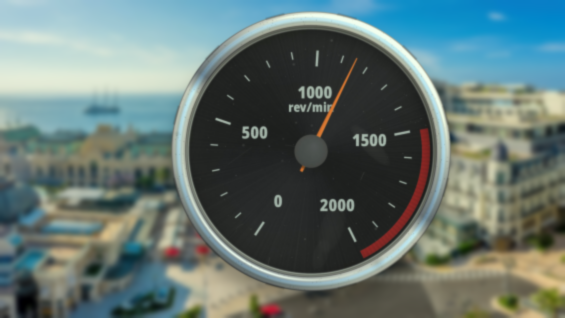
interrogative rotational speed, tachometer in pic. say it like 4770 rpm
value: 1150 rpm
